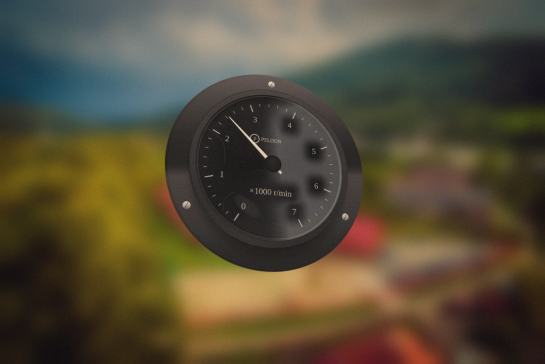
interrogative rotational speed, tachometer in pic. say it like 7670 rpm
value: 2400 rpm
